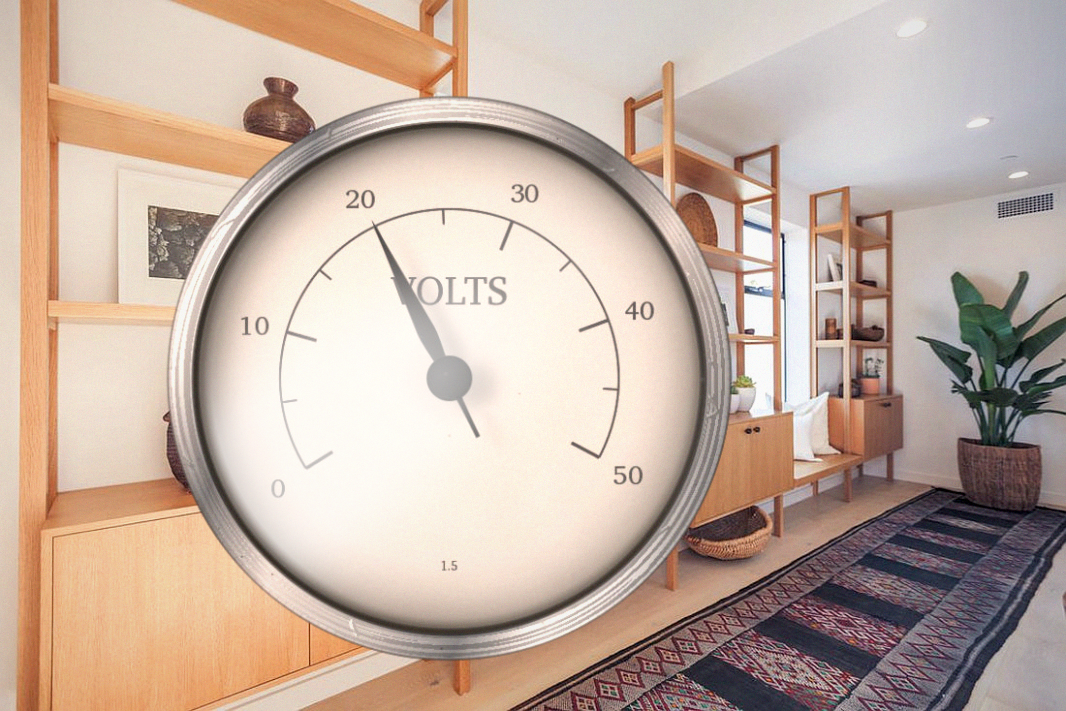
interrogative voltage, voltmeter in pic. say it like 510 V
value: 20 V
